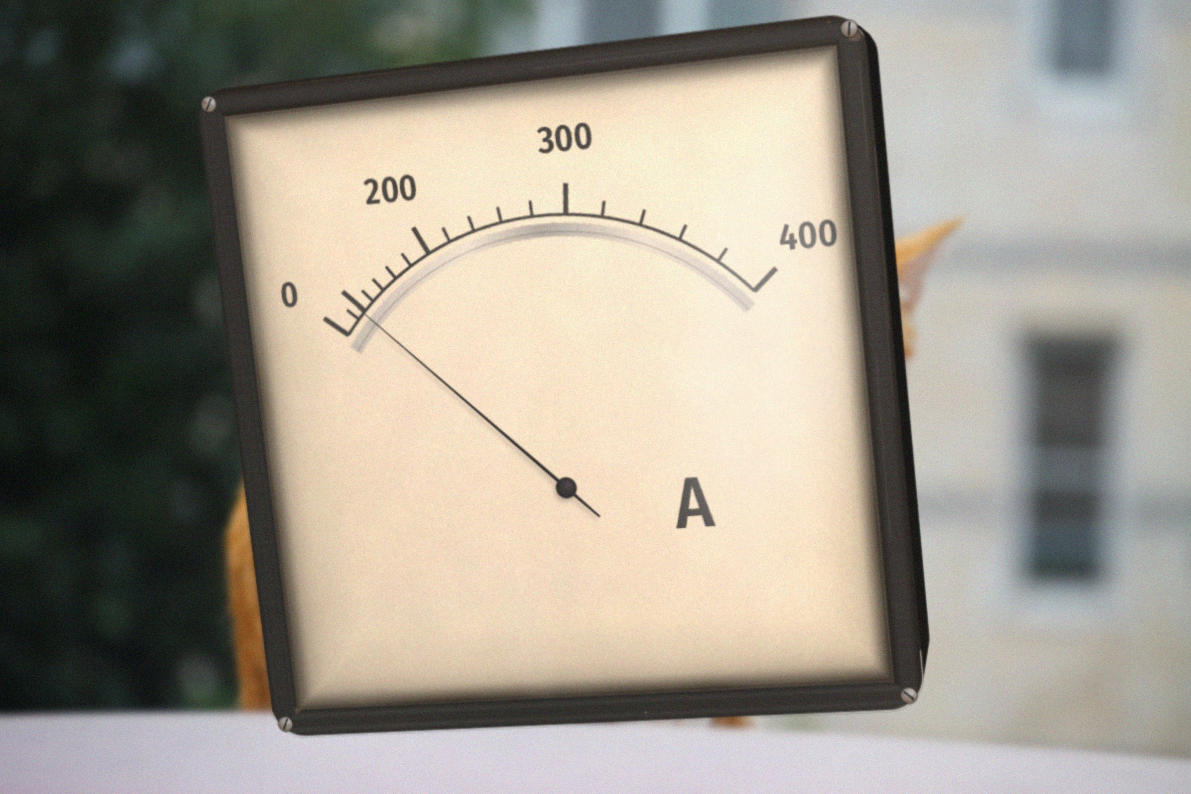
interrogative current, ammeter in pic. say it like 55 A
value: 100 A
